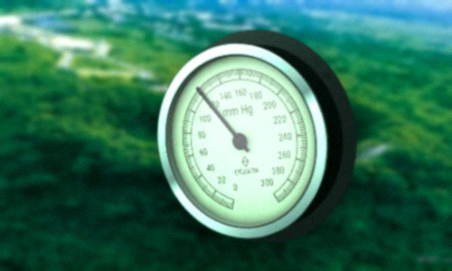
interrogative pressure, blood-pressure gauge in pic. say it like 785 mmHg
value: 120 mmHg
